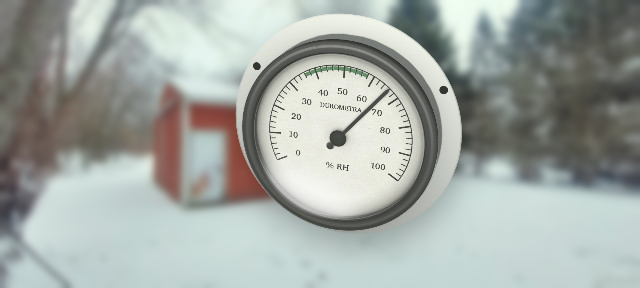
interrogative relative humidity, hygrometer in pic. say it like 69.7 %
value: 66 %
